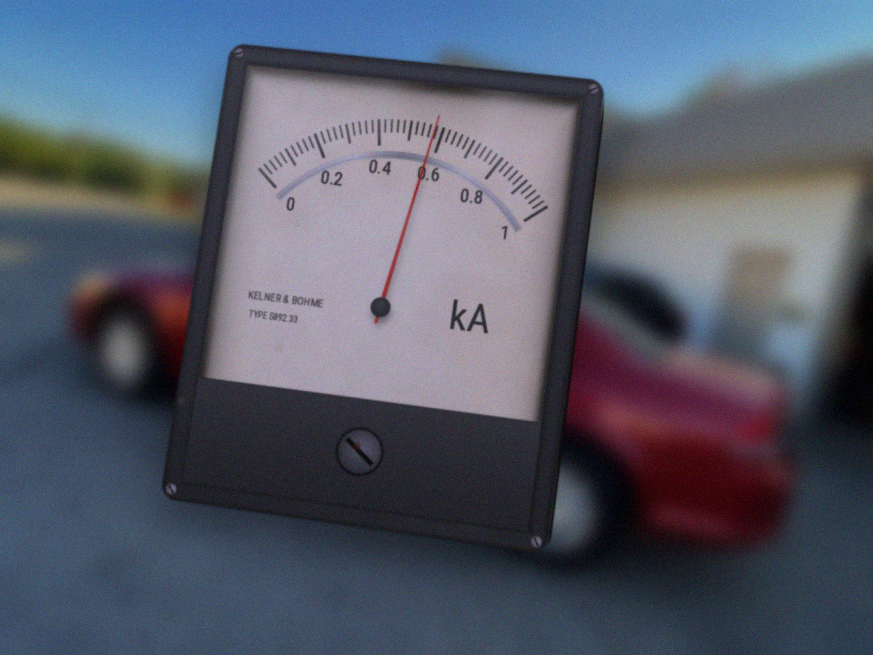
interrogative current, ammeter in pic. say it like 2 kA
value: 0.58 kA
